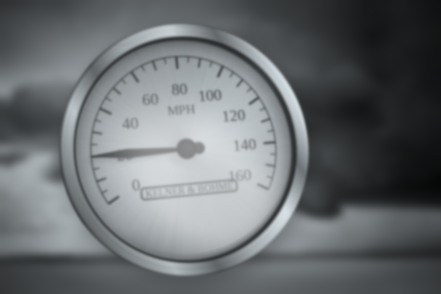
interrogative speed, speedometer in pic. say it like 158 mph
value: 20 mph
